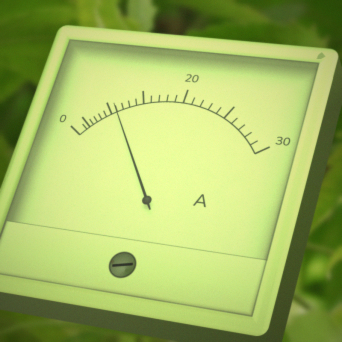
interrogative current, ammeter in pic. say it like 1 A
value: 11 A
